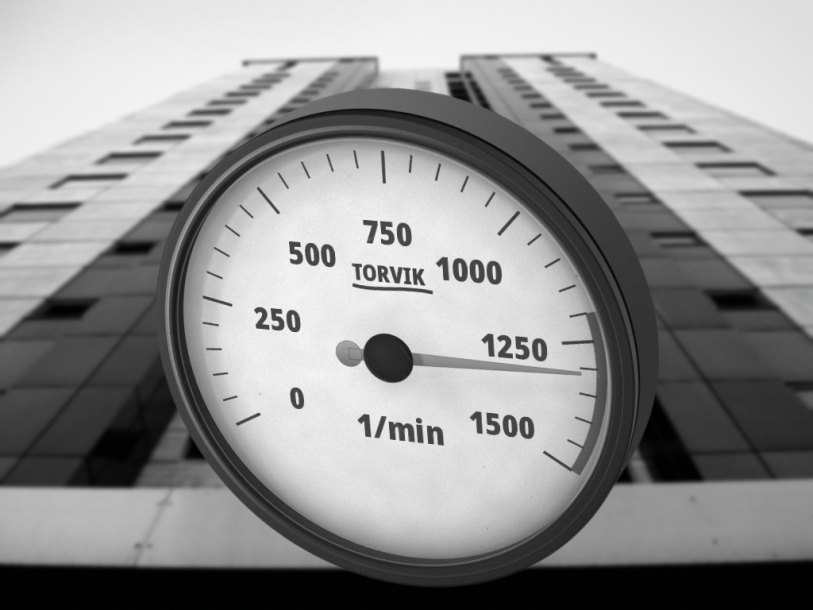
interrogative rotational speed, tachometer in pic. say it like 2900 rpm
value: 1300 rpm
